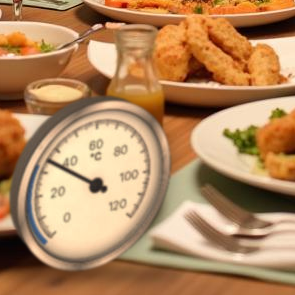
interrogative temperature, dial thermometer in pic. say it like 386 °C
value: 35 °C
